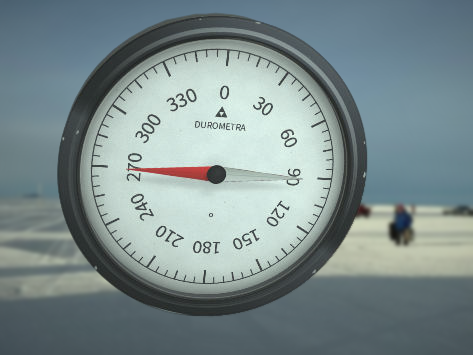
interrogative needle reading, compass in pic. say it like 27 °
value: 270 °
